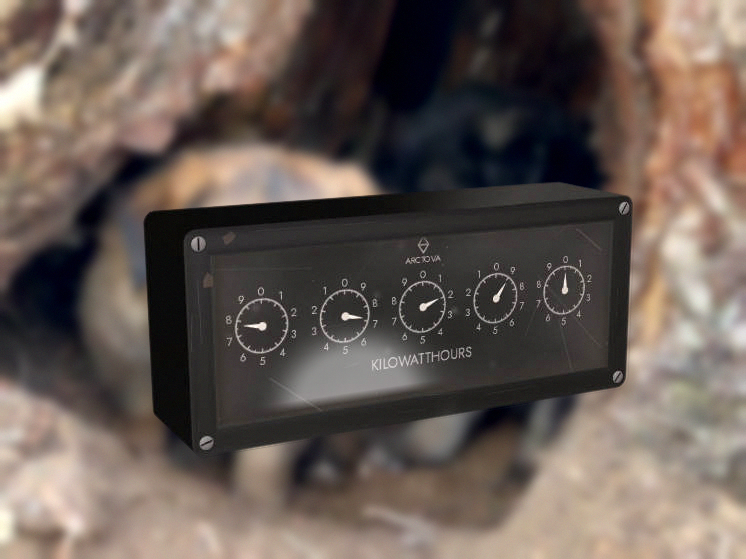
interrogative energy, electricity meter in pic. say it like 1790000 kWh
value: 77190 kWh
